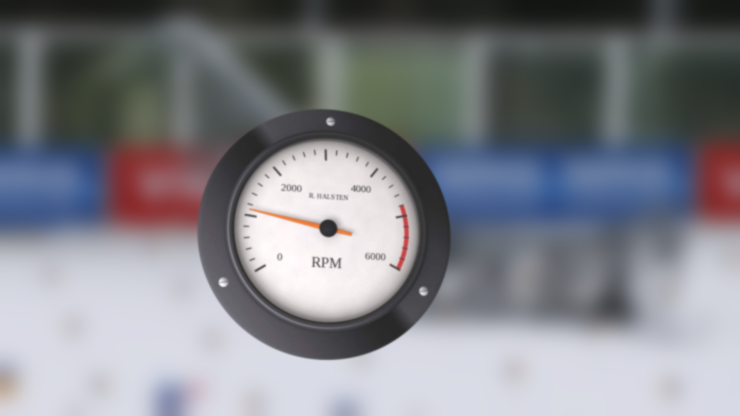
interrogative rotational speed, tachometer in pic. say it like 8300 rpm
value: 1100 rpm
